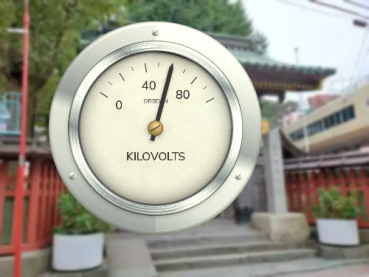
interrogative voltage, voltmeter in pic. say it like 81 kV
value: 60 kV
